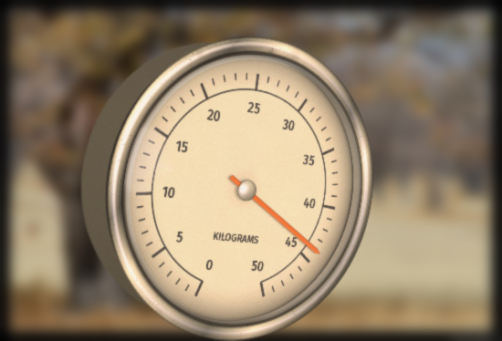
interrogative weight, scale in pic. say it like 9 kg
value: 44 kg
